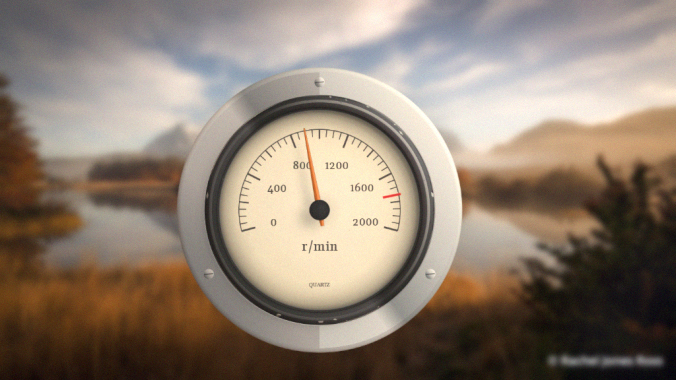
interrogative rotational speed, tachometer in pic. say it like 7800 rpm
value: 900 rpm
